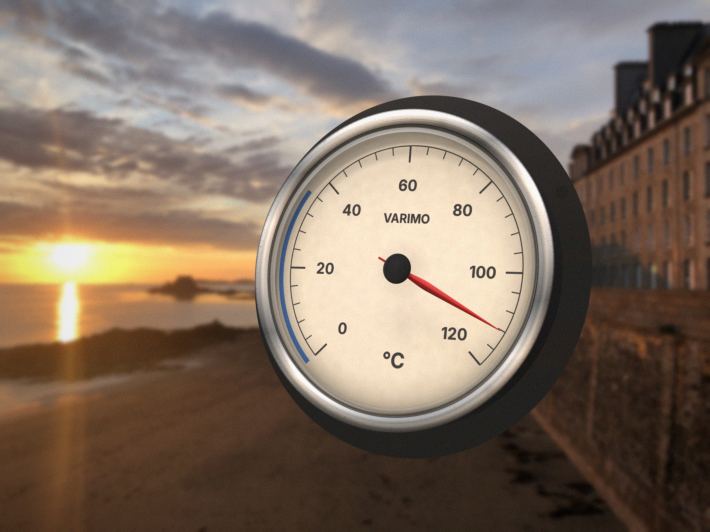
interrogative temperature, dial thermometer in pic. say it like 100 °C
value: 112 °C
